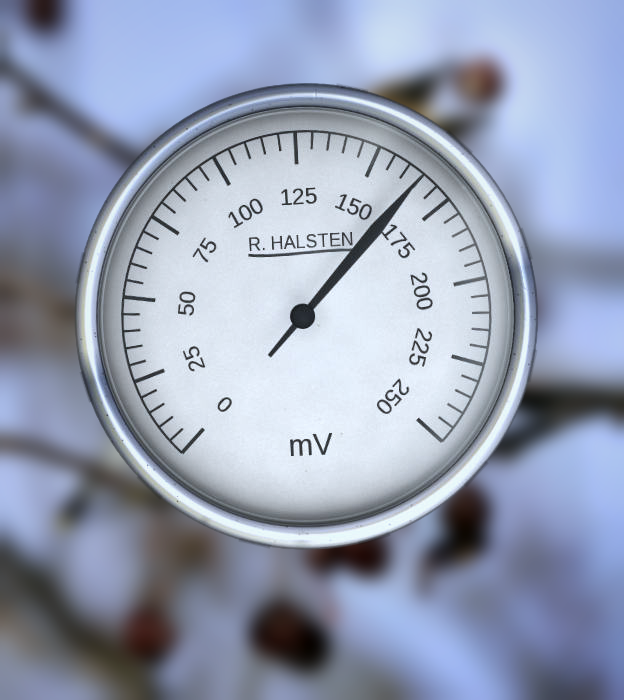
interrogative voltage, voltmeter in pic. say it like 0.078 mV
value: 165 mV
